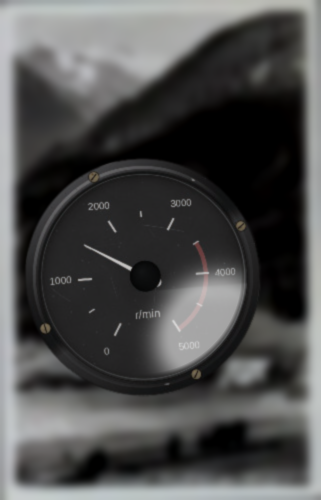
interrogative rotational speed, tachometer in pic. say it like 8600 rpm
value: 1500 rpm
